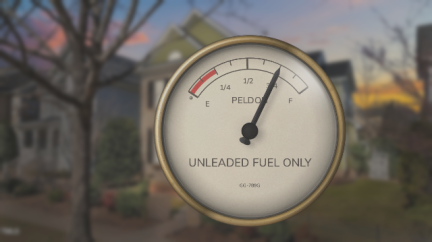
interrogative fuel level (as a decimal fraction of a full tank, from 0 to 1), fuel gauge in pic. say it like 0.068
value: 0.75
